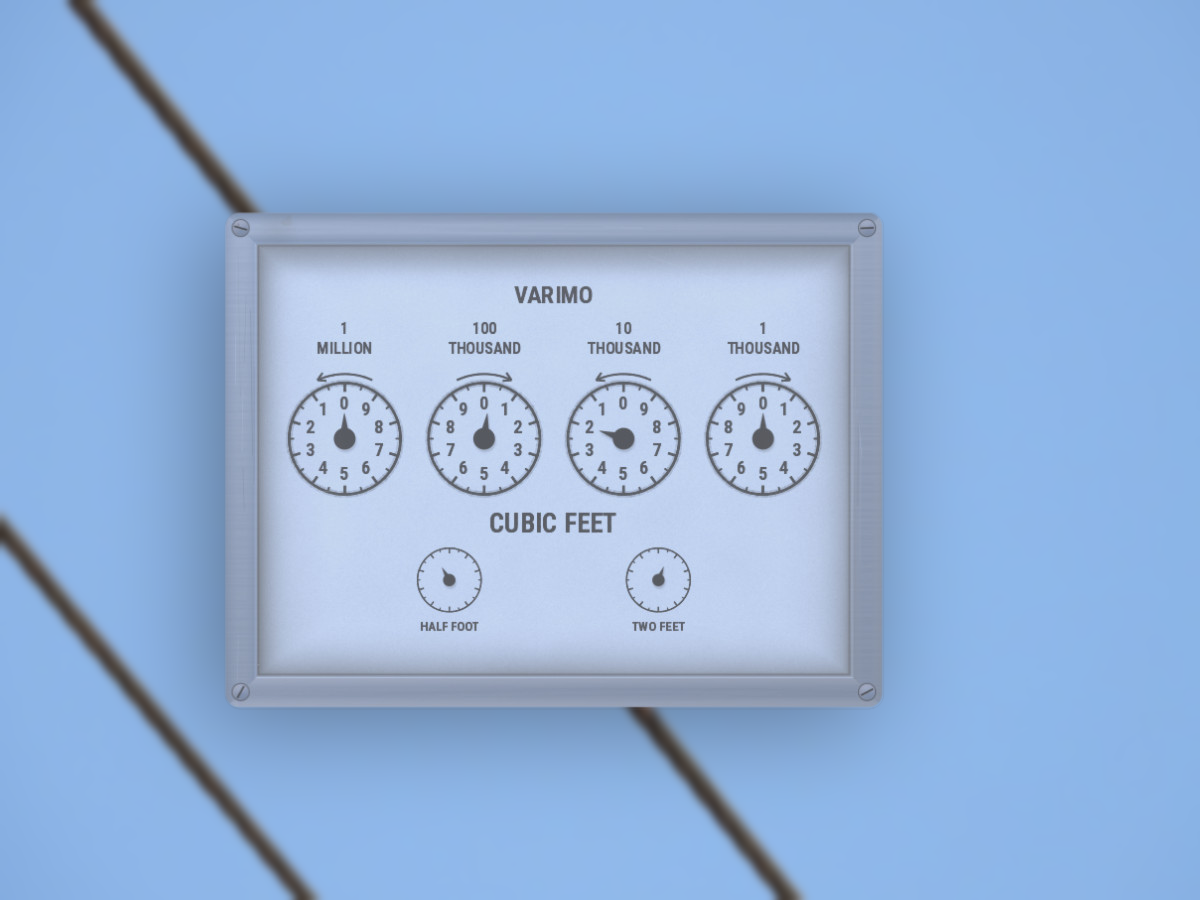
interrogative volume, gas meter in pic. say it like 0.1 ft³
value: 2000 ft³
